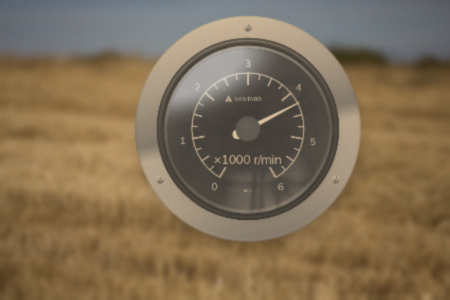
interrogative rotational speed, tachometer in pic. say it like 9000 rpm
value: 4250 rpm
